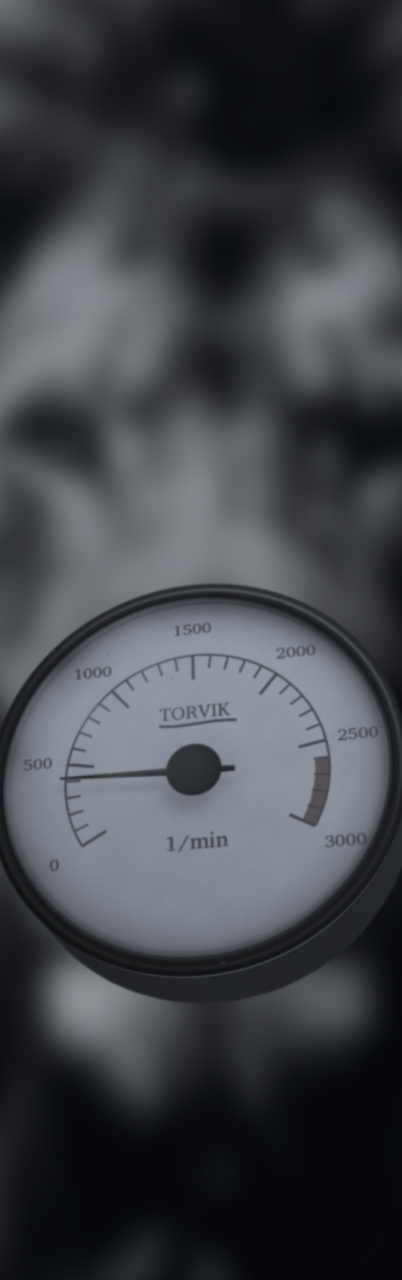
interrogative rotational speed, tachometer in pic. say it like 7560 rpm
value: 400 rpm
